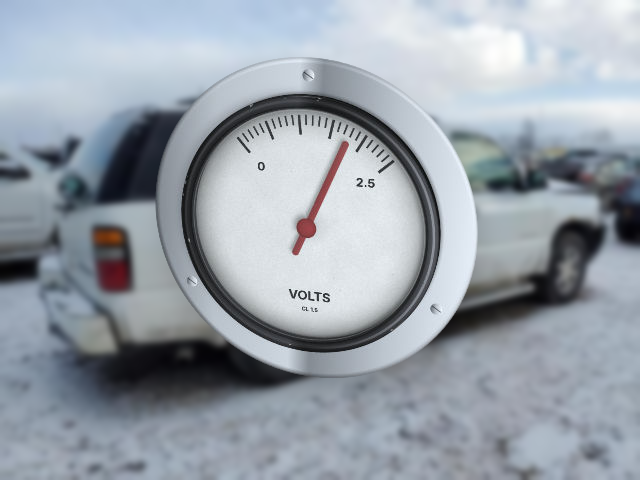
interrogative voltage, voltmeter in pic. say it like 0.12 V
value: 1.8 V
